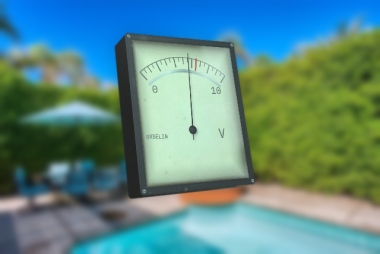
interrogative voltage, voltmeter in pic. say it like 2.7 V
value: 5.5 V
